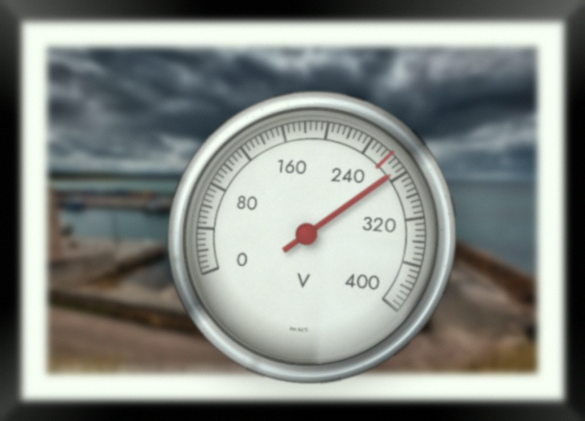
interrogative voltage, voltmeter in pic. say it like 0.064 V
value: 275 V
